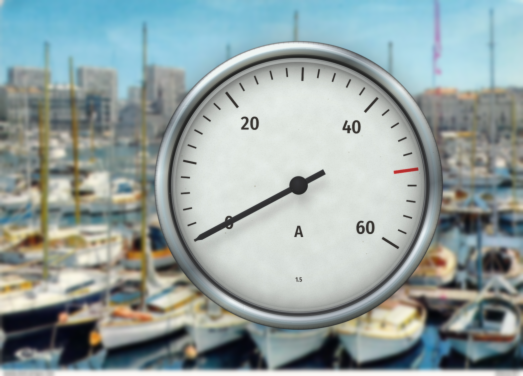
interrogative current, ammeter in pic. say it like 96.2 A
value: 0 A
